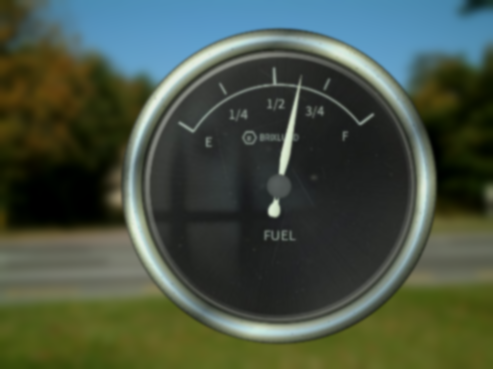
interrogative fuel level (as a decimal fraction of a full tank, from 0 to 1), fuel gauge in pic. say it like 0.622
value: 0.625
